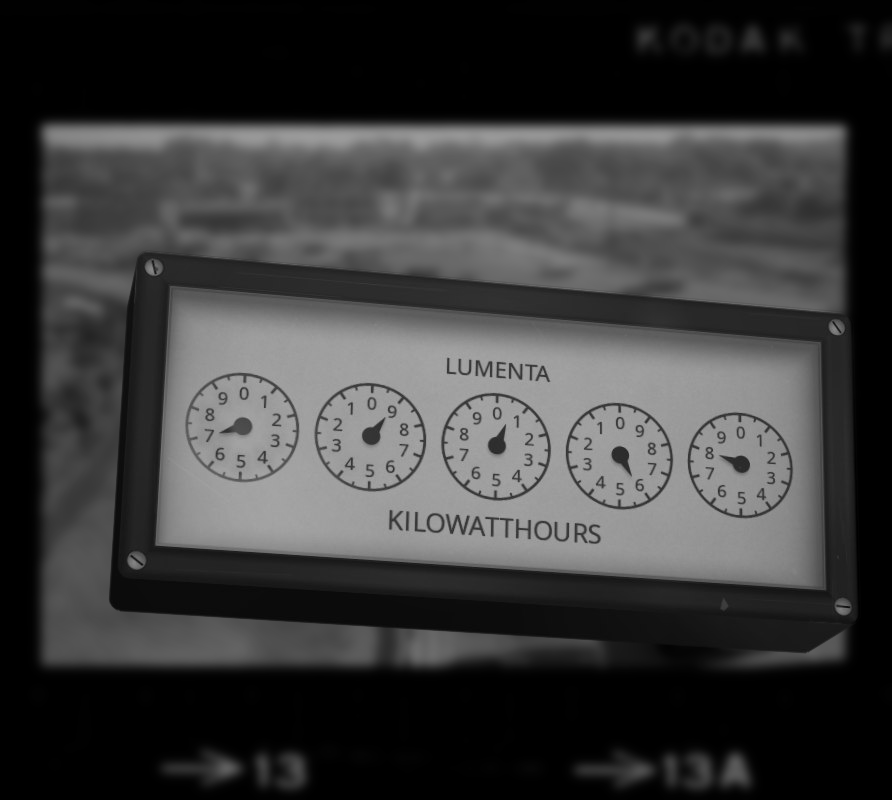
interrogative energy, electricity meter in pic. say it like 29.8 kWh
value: 69058 kWh
